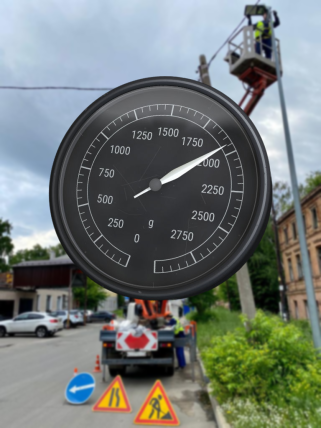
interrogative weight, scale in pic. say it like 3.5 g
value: 1950 g
